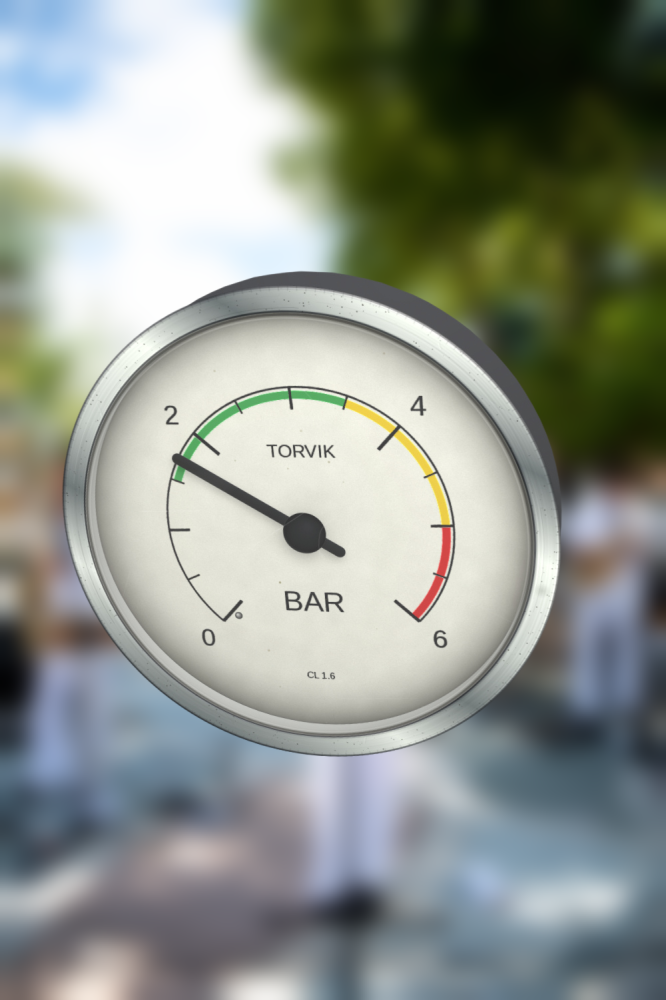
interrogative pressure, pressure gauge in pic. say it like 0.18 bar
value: 1.75 bar
